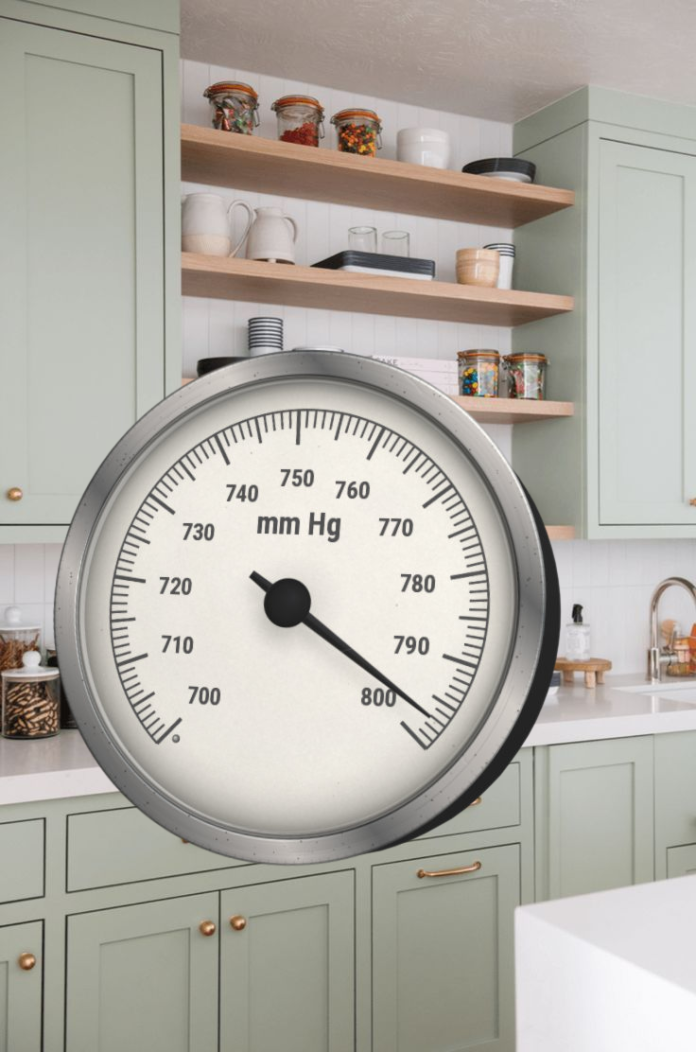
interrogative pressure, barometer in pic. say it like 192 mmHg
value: 797 mmHg
